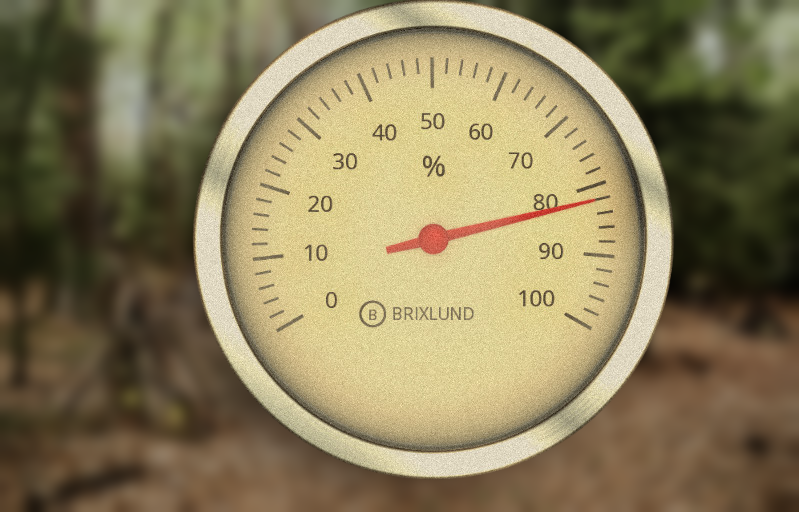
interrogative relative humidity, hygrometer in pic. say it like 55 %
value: 82 %
